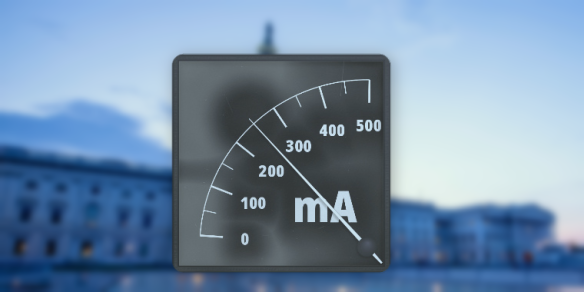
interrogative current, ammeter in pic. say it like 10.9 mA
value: 250 mA
